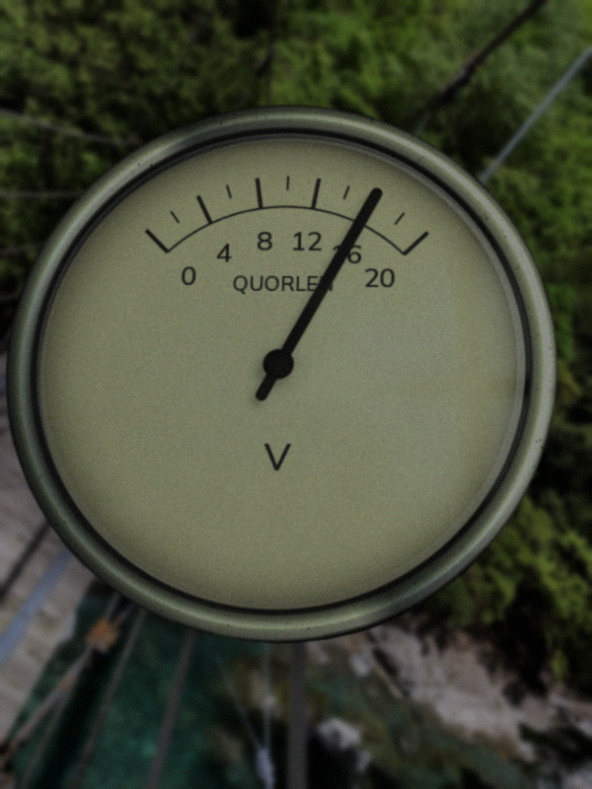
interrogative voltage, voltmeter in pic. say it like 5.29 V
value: 16 V
